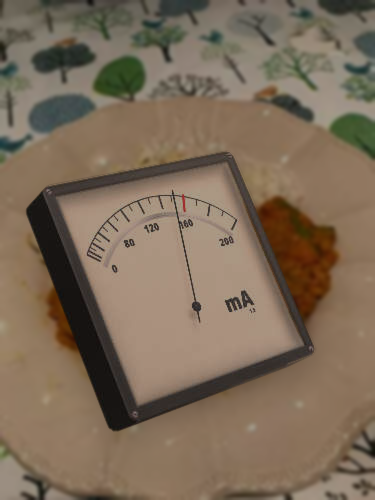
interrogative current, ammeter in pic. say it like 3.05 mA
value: 150 mA
